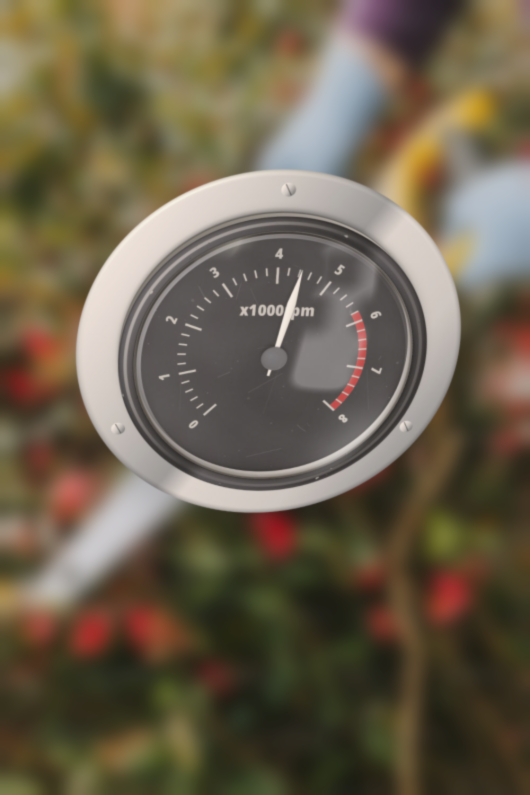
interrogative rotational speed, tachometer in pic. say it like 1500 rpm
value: 4400 rpm
